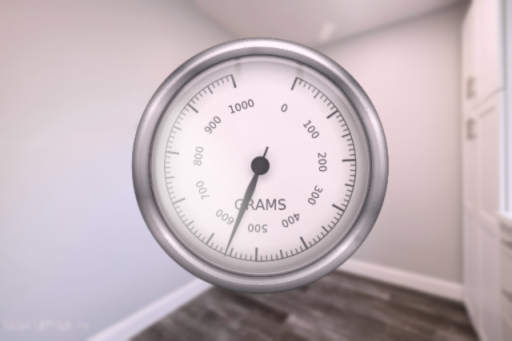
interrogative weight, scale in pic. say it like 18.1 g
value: 560 g
